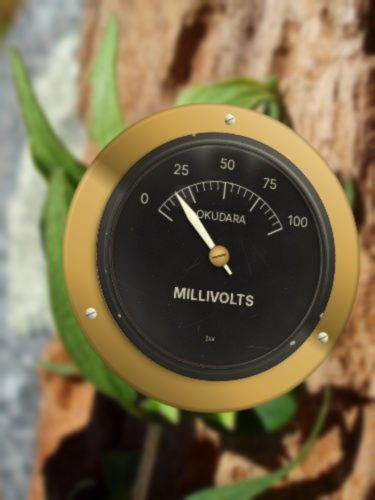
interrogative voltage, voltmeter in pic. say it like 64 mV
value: 15 mV
